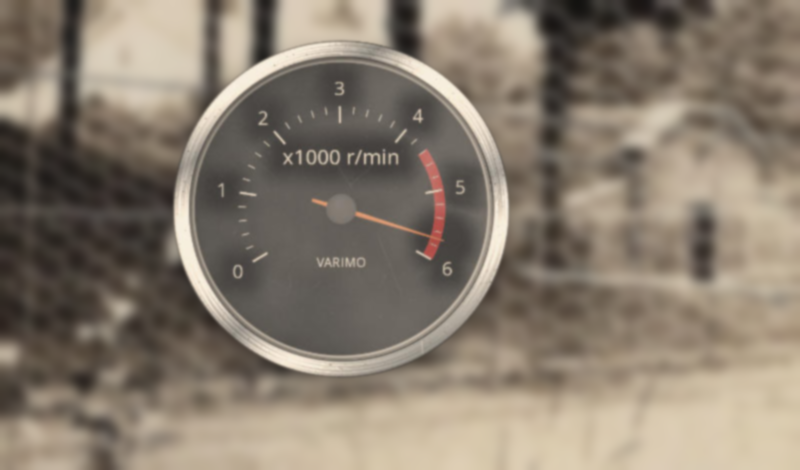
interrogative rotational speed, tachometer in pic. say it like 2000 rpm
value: 5700 rpm
